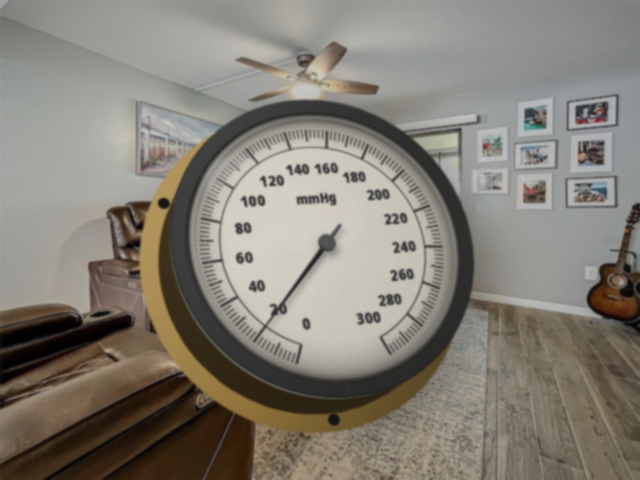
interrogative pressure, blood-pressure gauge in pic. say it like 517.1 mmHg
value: 20 mmHg
